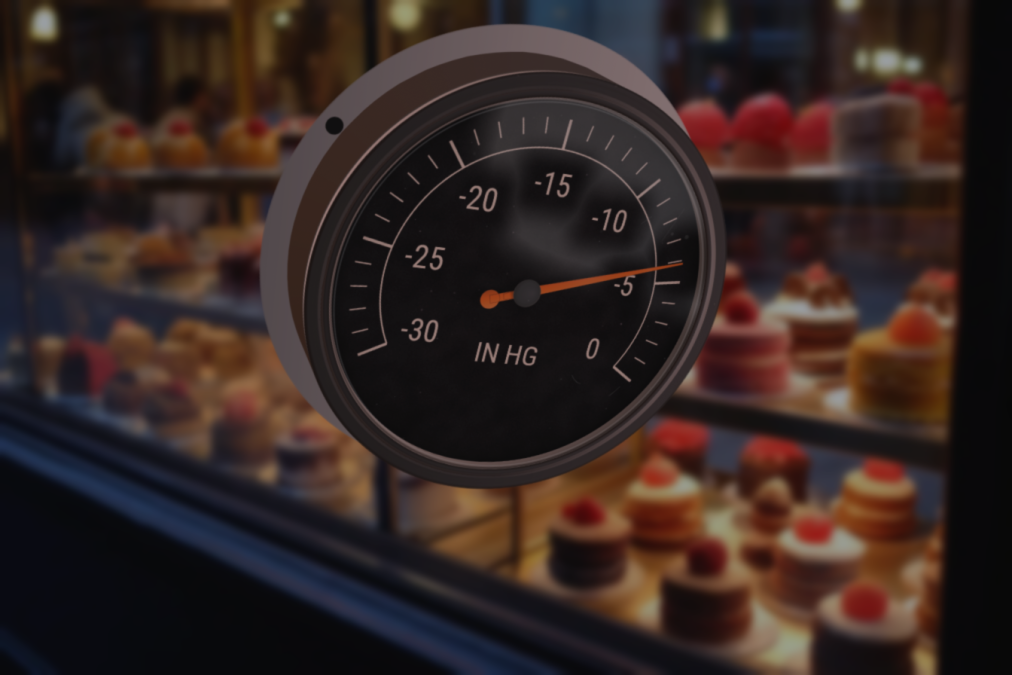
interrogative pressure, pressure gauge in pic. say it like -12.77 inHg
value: -6 inHg
